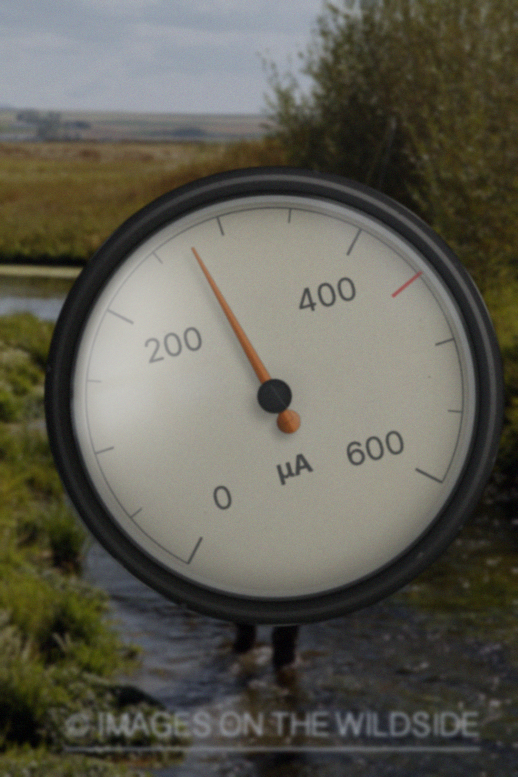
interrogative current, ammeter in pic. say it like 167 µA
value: 275 µA
